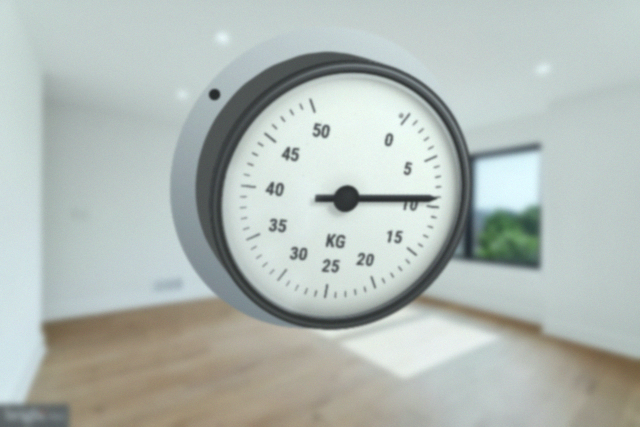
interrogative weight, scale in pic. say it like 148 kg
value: 9 kg
